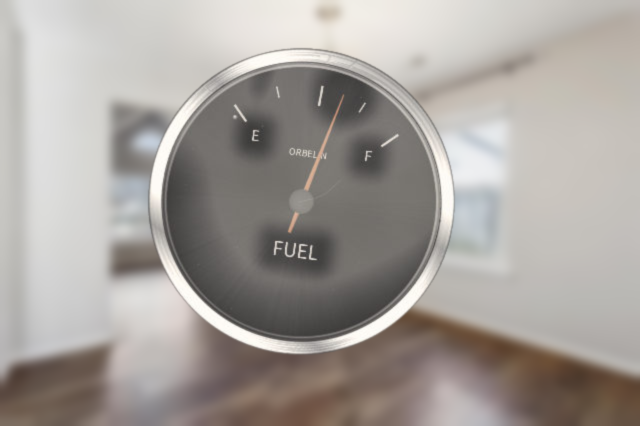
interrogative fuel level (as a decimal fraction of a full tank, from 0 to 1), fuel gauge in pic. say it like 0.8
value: 0.625
